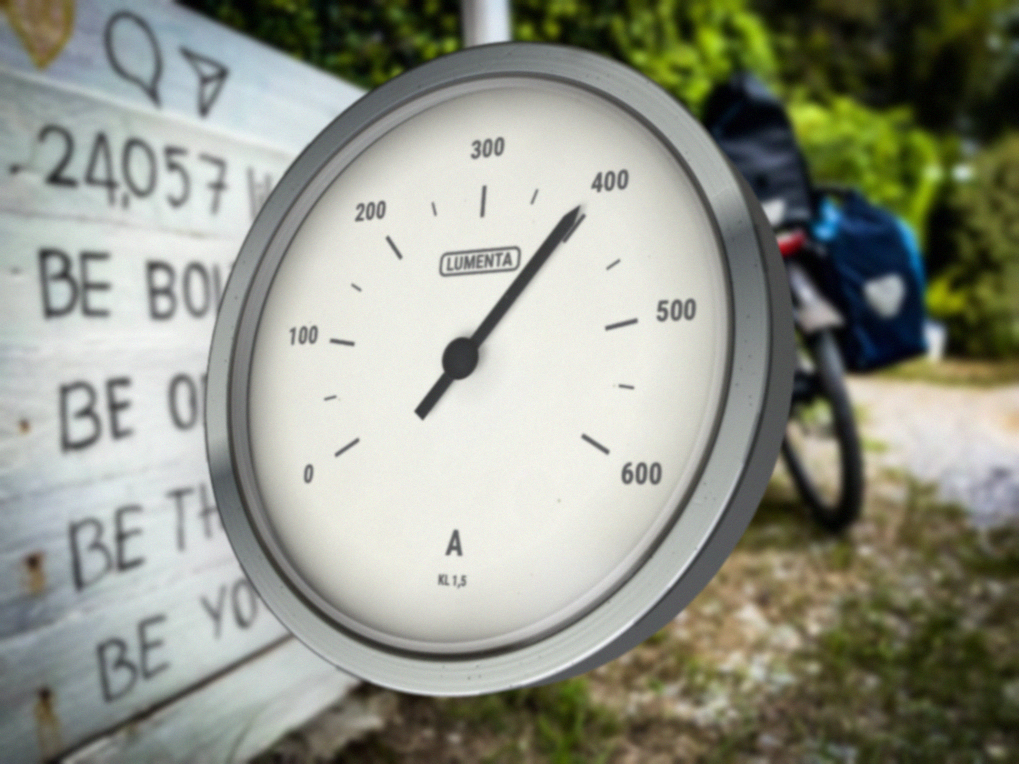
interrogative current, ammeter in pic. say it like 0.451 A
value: 400 A
